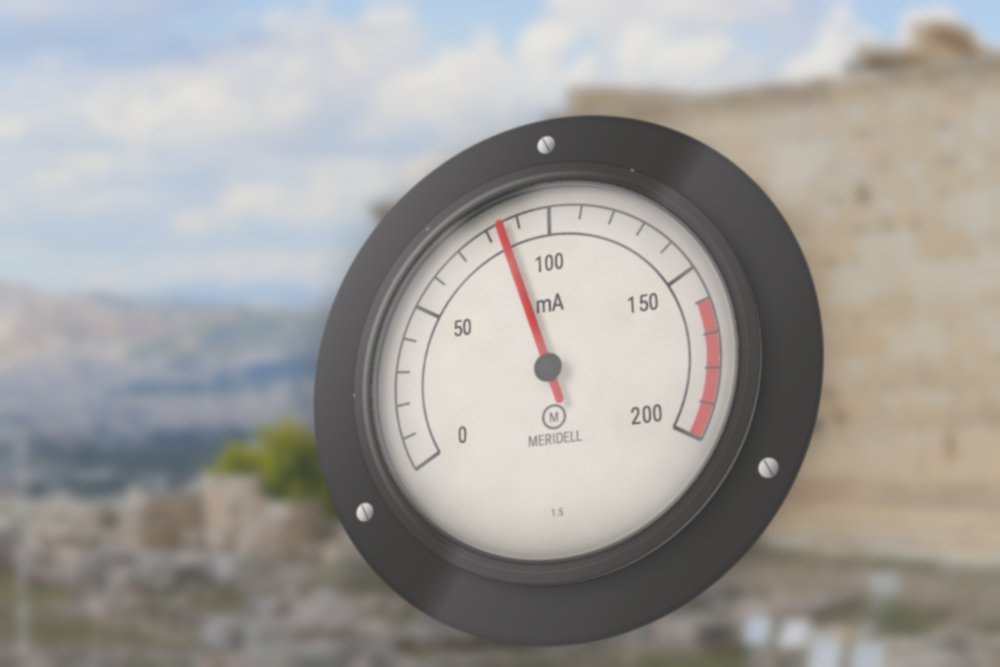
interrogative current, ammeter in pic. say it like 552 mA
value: 85 mA
